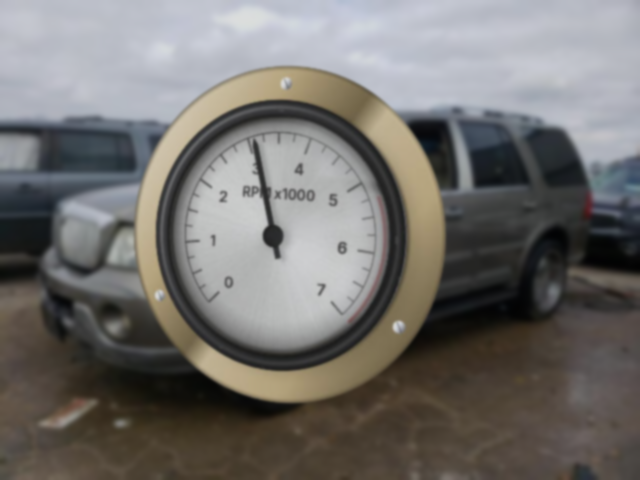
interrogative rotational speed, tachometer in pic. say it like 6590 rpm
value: 3125 rpm
